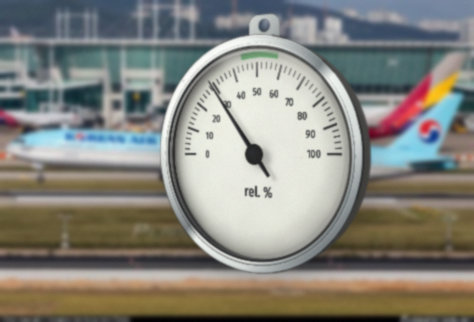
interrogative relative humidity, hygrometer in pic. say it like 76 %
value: 30 %
